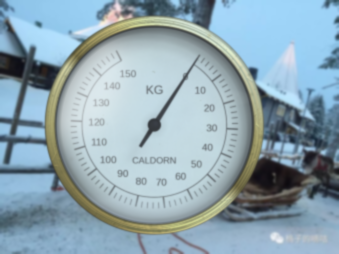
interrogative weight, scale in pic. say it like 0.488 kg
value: 0 kg
